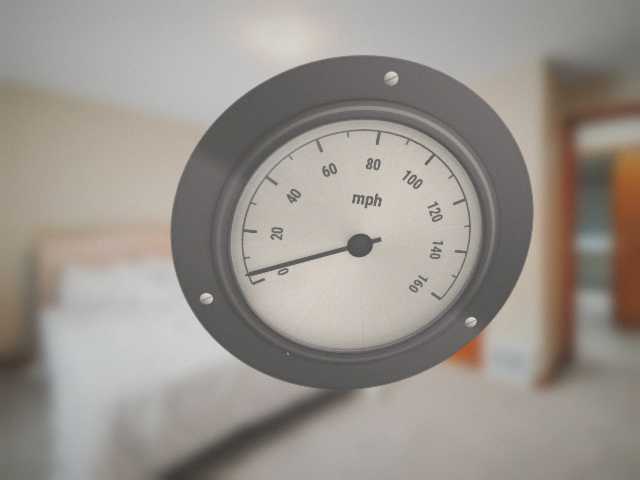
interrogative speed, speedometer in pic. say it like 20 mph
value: 5 mph
